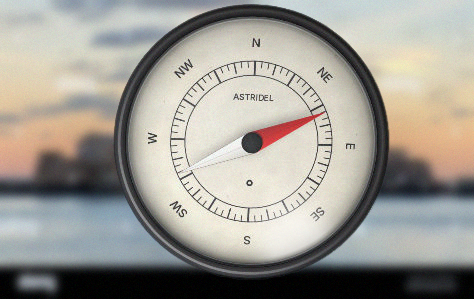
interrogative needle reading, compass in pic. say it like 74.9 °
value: 65 °
